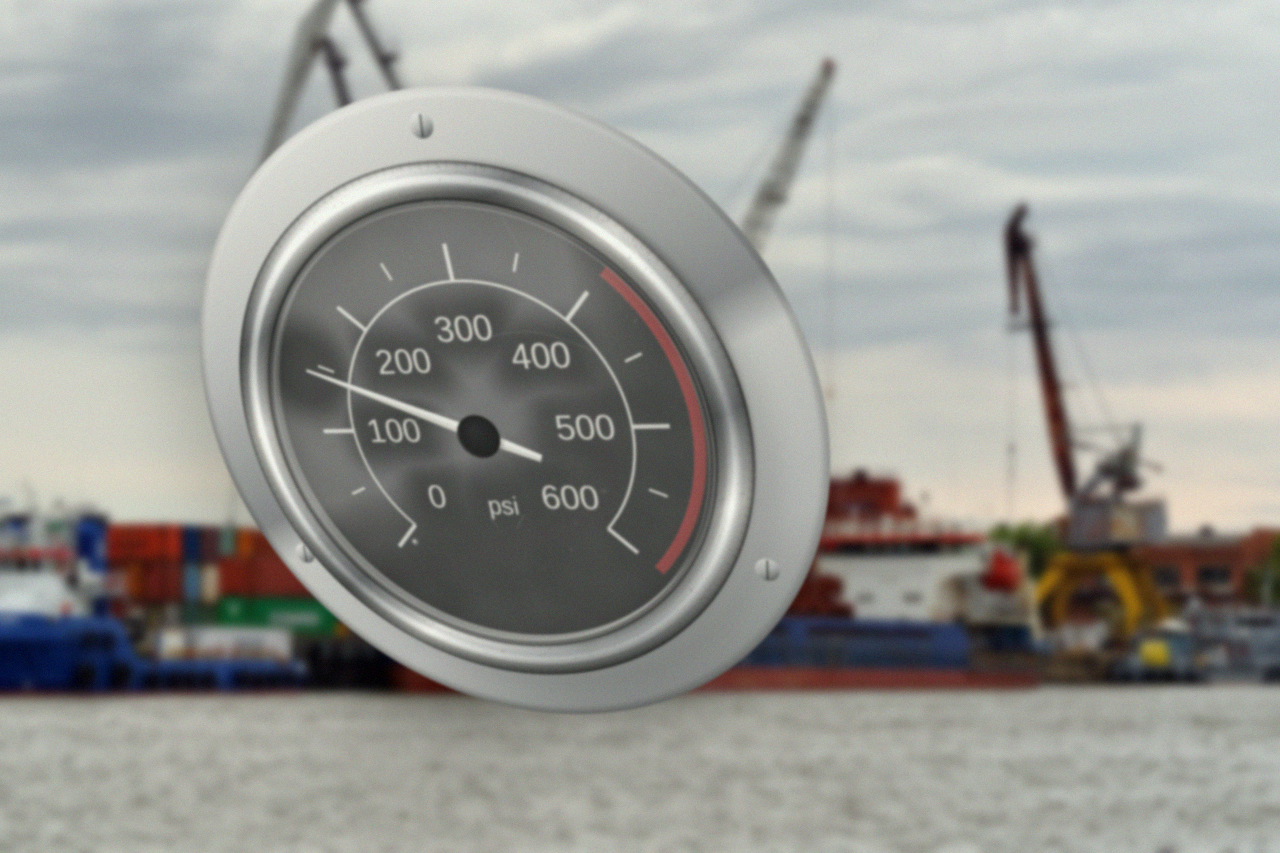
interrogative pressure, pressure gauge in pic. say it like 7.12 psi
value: 150 psi
